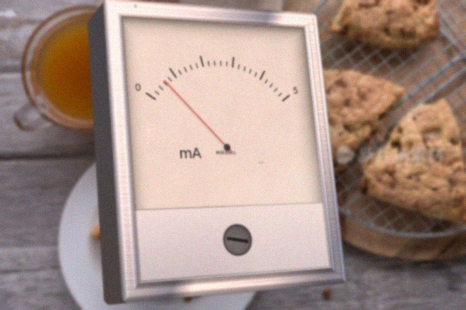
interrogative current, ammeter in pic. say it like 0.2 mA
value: 0.6 mA
